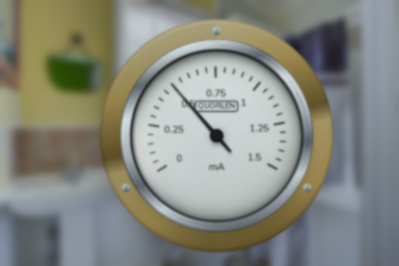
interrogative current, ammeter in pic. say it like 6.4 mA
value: 0.5 mA
